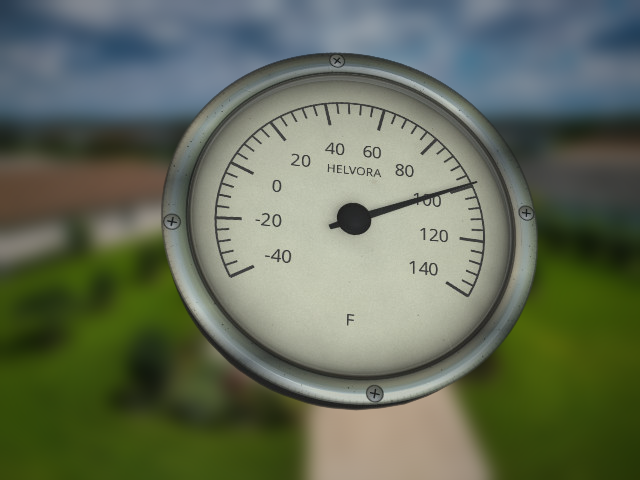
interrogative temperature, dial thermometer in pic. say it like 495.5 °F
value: 100 °F
